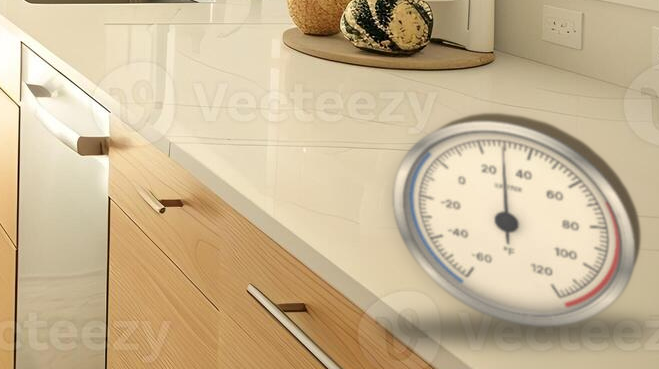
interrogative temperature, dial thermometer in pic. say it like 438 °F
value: 30 °F
